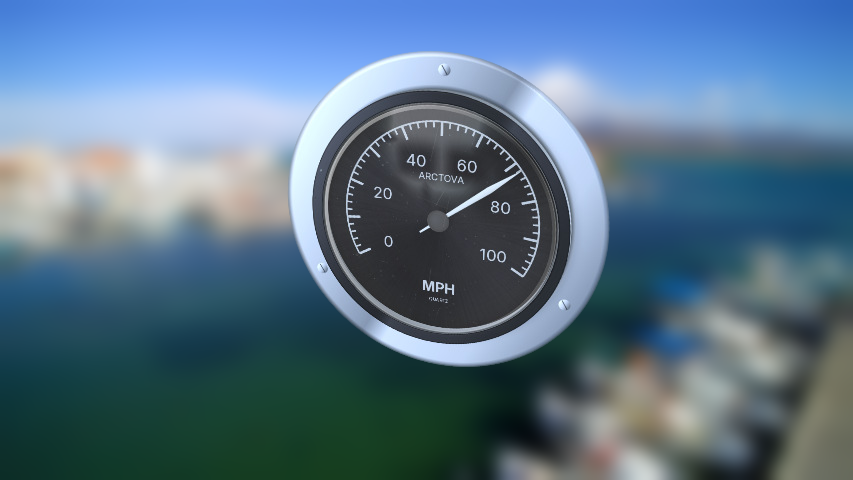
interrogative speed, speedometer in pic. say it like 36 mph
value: 72 mph
